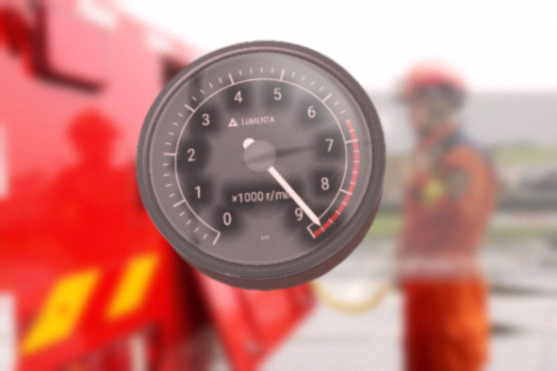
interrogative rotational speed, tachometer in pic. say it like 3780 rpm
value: 8800 rpm
